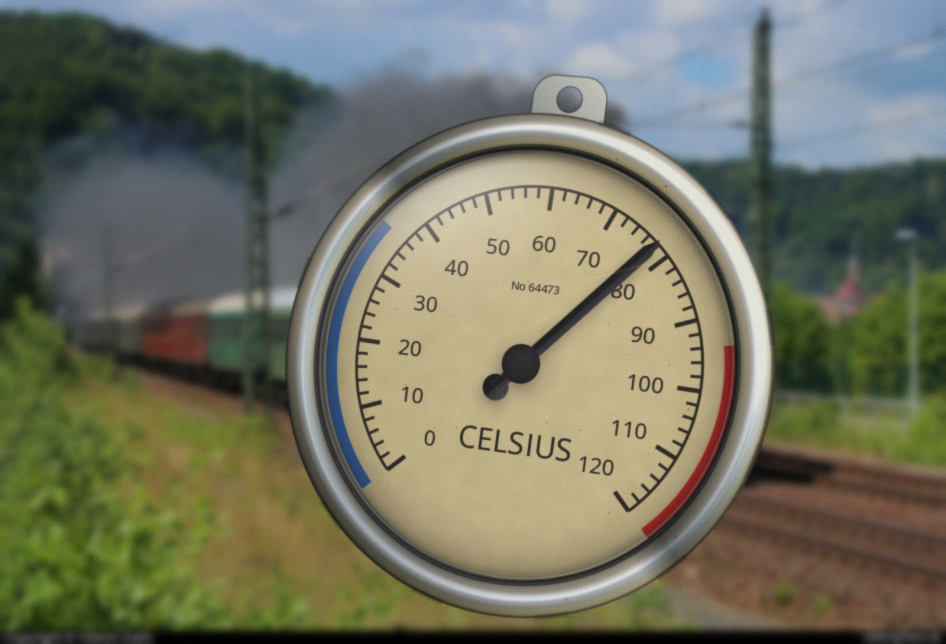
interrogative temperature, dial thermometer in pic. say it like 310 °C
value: 78 °C
